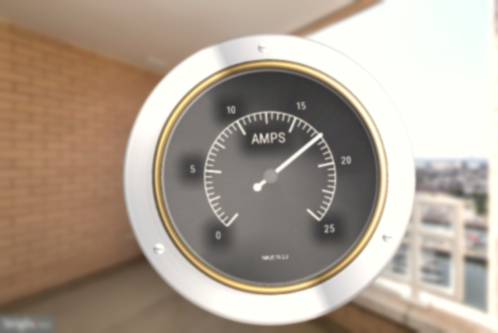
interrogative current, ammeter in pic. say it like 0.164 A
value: 17.5 A
